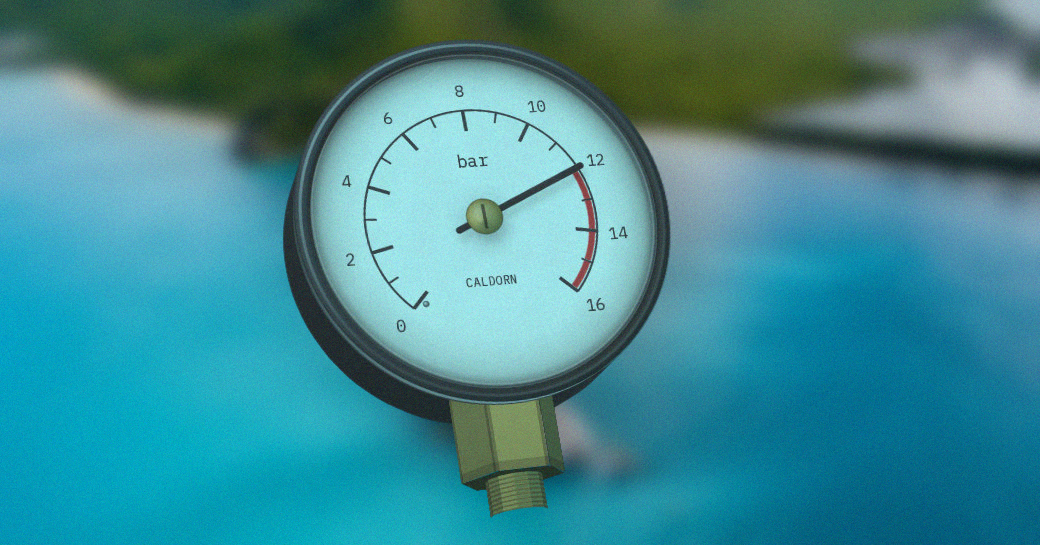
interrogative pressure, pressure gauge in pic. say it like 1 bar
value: 12 bar
